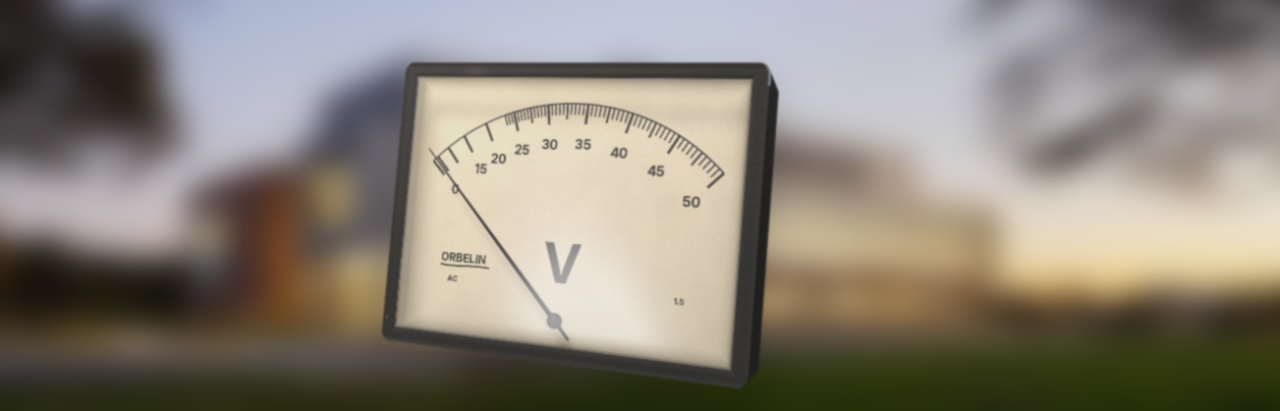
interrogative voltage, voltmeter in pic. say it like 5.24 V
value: 5 V
